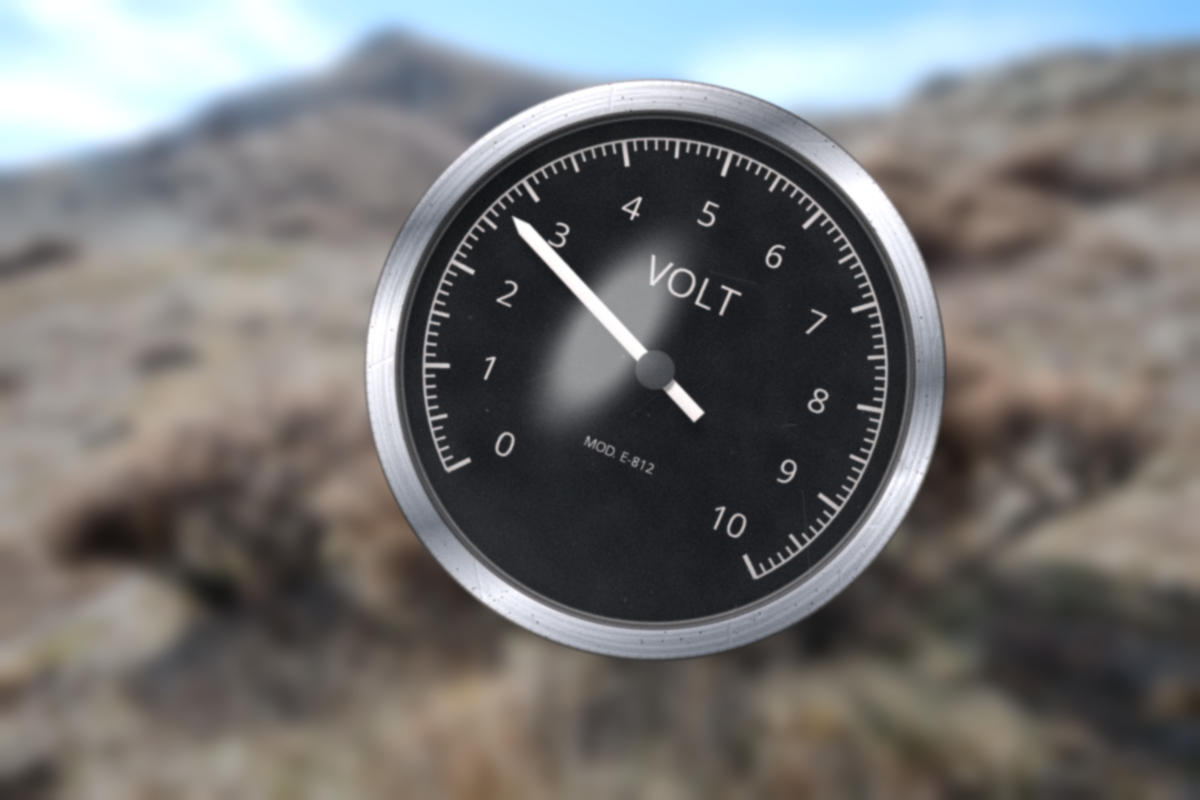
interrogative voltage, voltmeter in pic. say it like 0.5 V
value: 2.7 V
